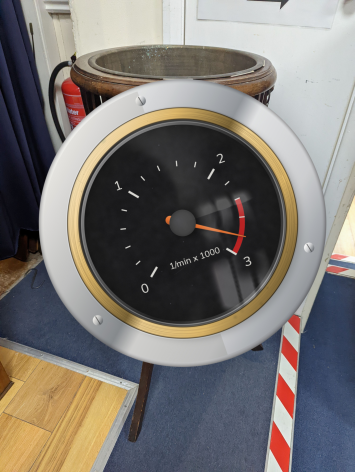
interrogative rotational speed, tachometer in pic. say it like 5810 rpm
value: 2800 rpm
